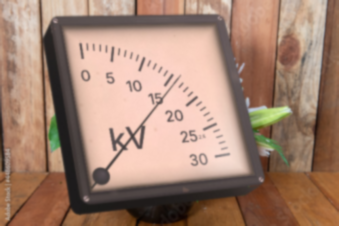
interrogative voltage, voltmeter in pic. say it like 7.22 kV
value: 16 kV
